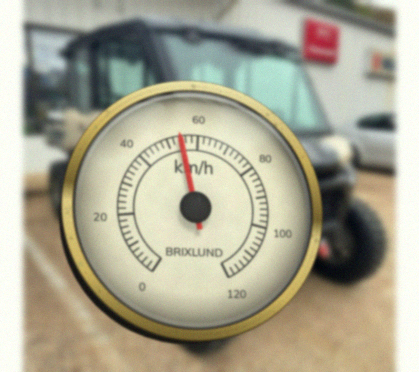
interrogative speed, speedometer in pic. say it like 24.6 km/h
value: 54 km/h
